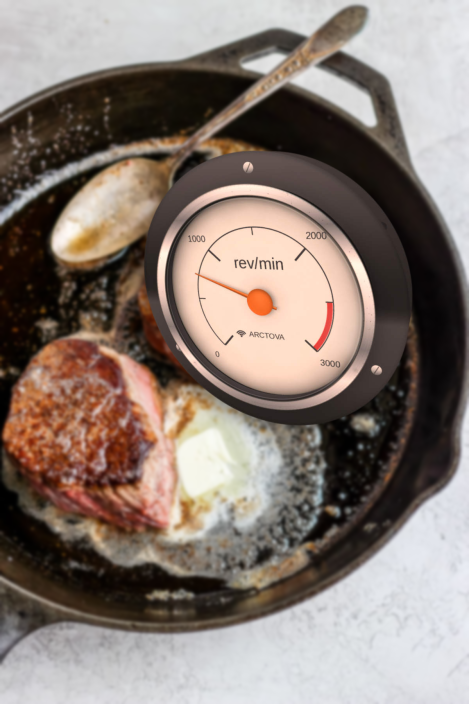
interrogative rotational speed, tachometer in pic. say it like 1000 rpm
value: 750 rpm
